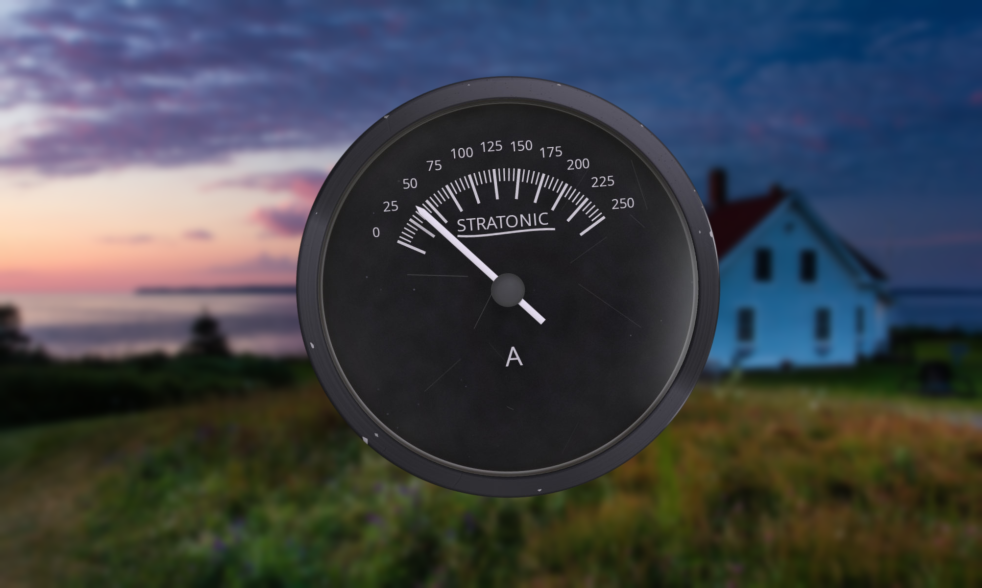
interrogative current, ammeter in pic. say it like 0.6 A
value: 40 A
